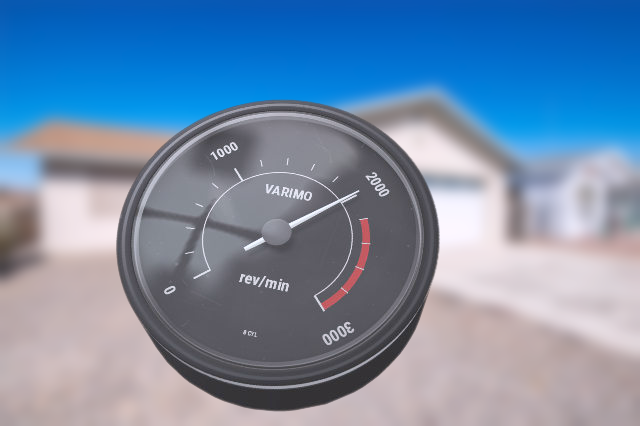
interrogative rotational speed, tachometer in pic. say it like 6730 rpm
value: 2000 rpm
